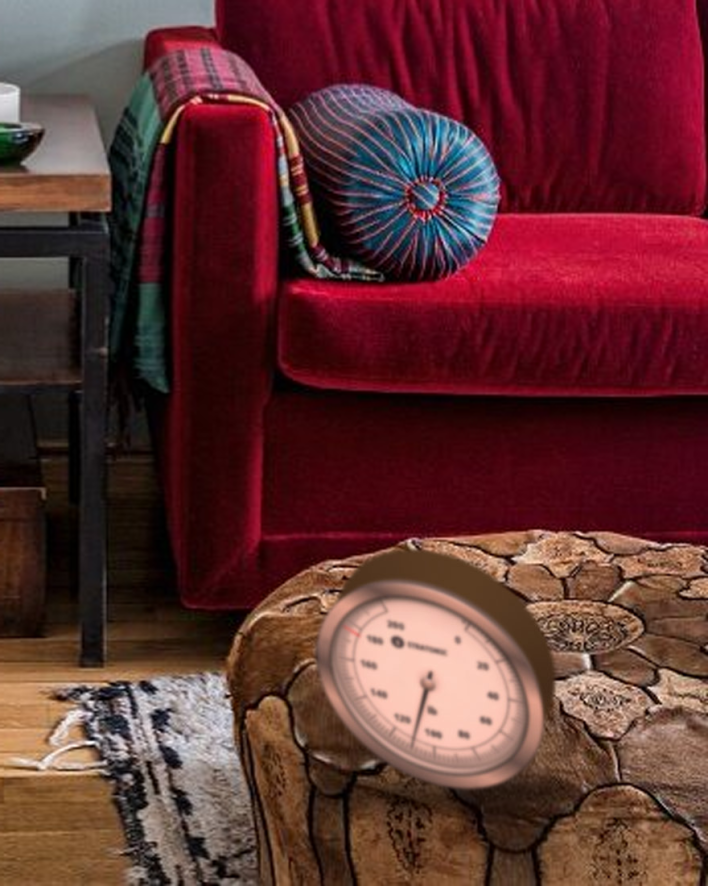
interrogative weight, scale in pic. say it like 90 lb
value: 110 lb
